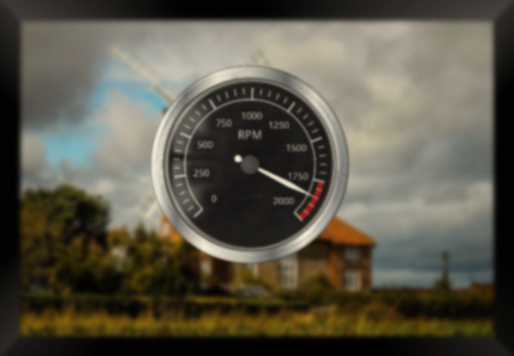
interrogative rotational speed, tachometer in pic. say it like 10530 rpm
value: 1850 rpm
